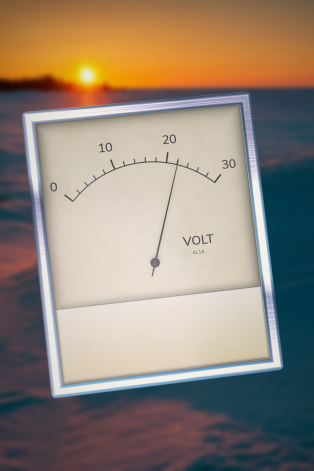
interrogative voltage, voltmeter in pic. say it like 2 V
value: 22 V
